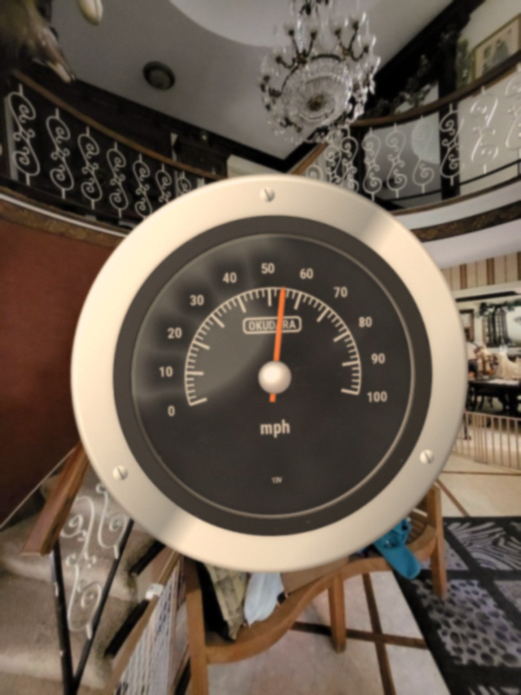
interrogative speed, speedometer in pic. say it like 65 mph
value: 54 mph
